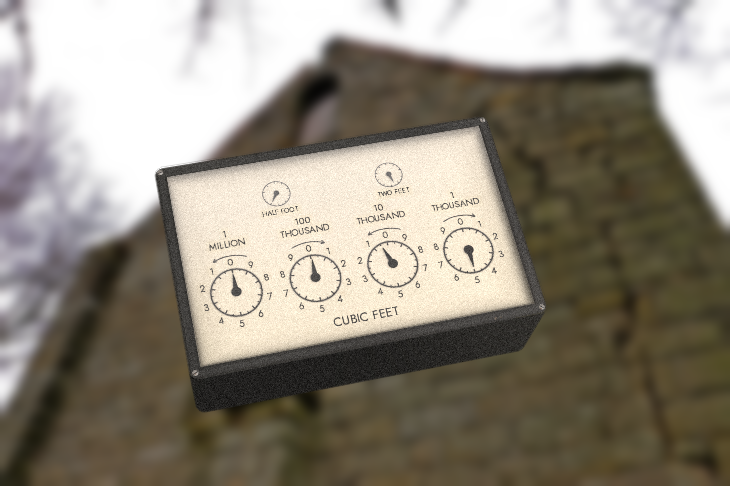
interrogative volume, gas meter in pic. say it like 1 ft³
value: 500 ft³
